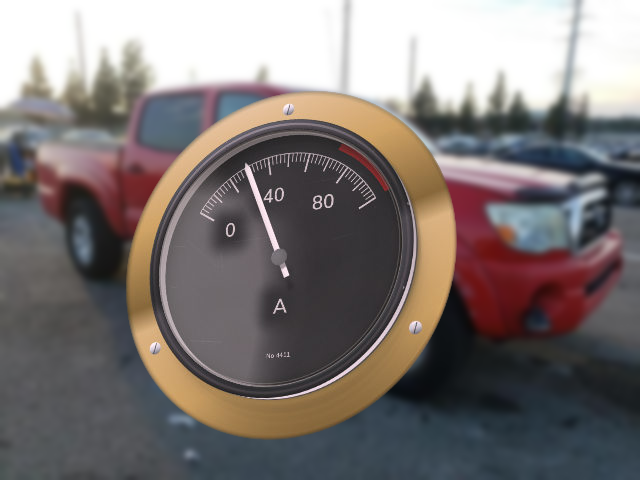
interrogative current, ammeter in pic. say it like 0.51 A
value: 30 A
